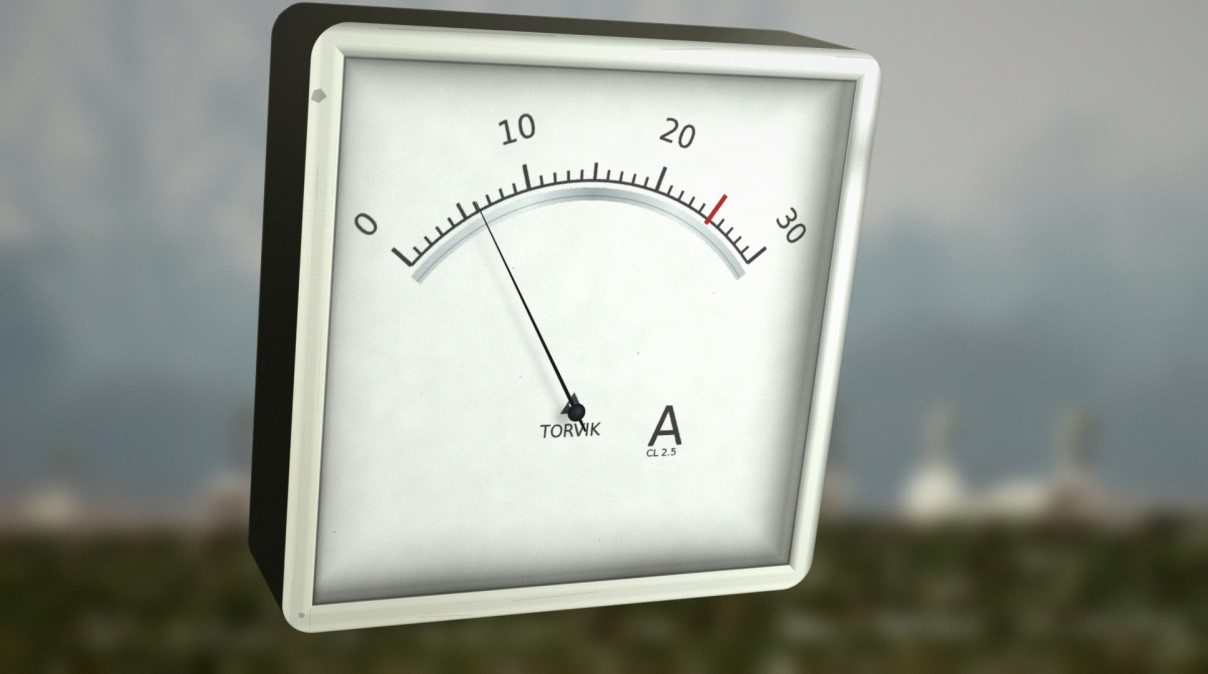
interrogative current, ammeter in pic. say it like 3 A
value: 6 A
